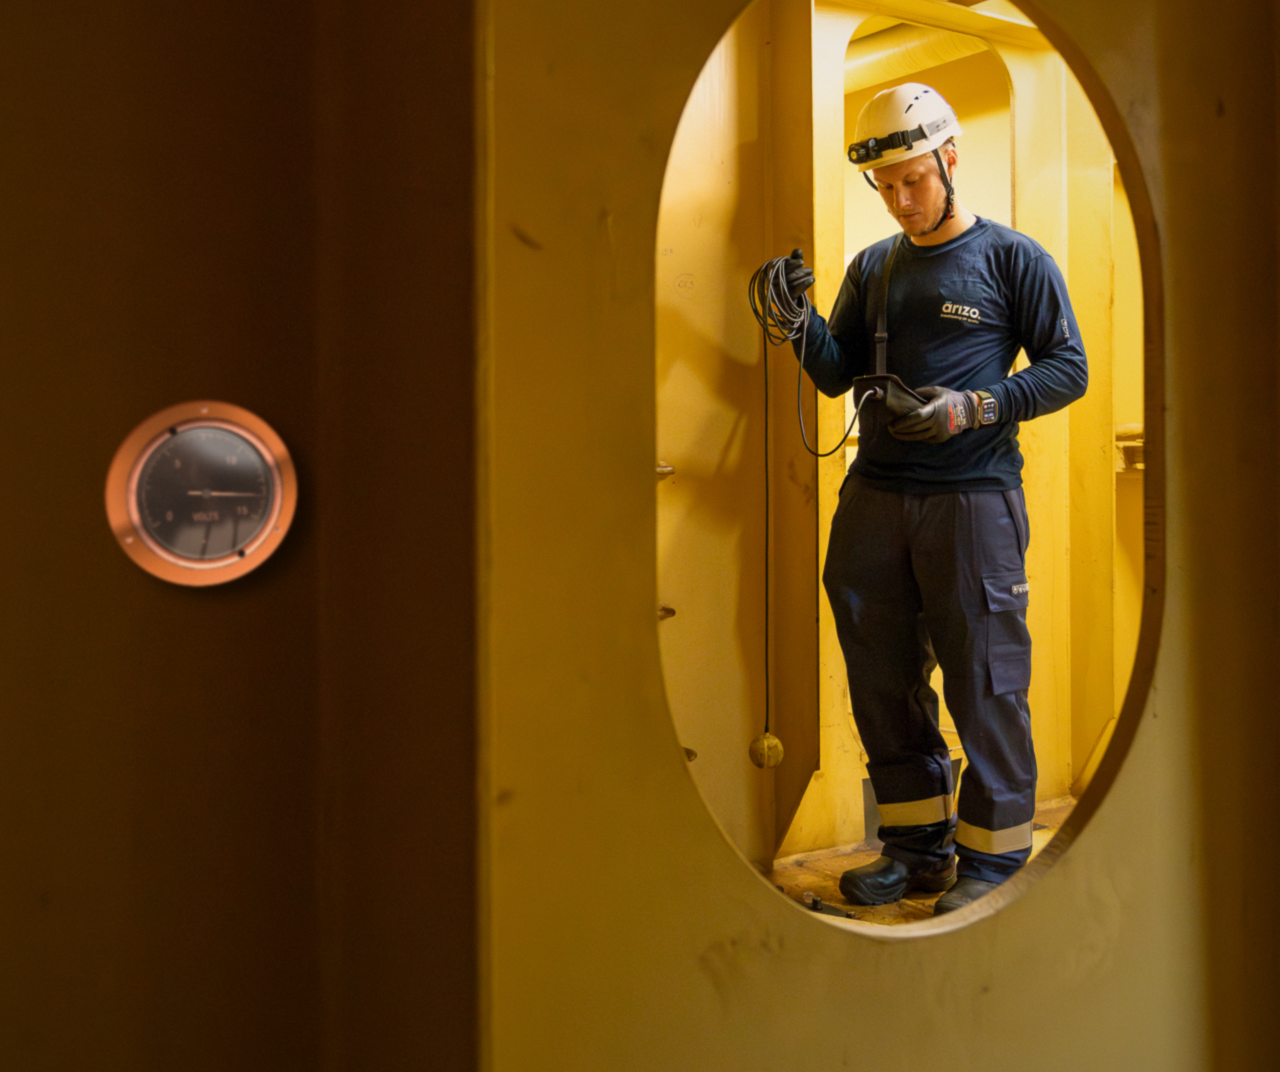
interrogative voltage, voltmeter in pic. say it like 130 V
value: 13.5 V
